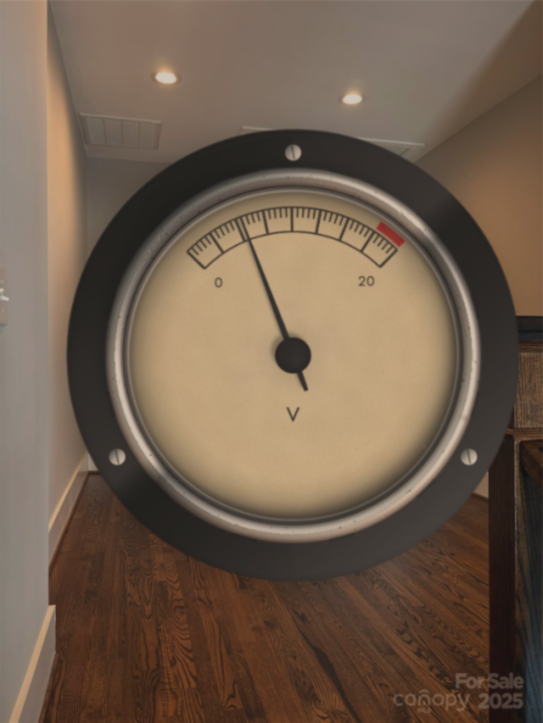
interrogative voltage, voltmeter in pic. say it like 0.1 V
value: 5.5 V
